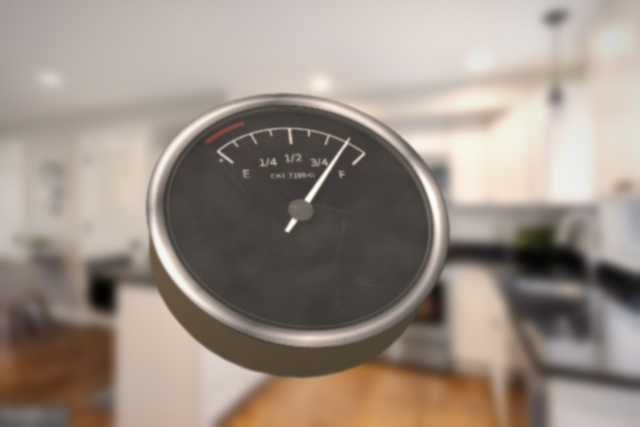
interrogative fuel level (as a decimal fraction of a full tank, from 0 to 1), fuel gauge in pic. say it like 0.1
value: 0.875
